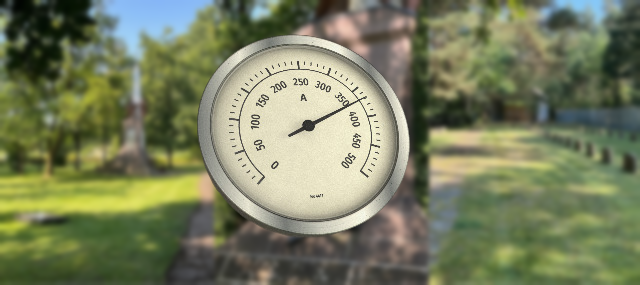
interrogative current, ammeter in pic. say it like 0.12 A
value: 370 A
